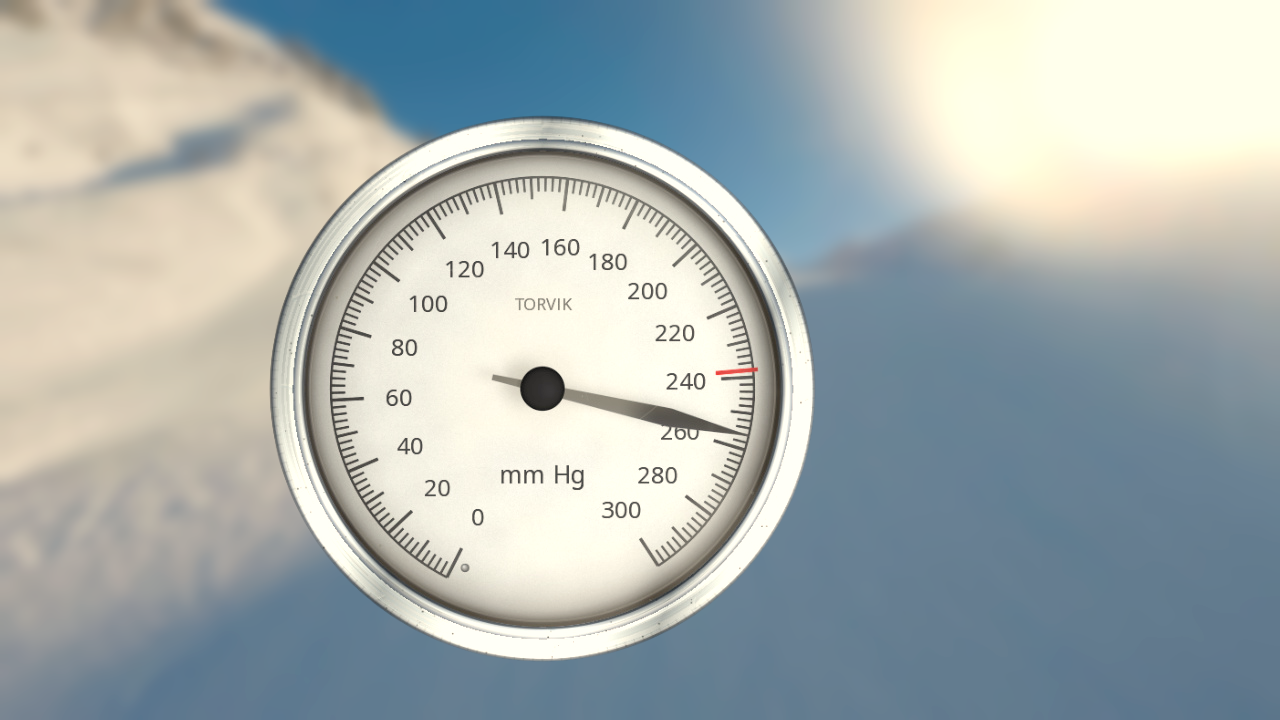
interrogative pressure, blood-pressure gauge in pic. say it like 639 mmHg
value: 256 mmHg
